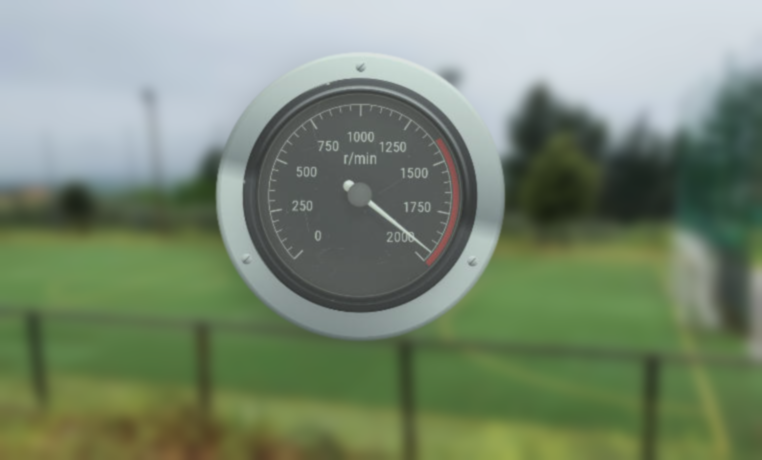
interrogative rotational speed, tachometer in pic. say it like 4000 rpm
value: 1950 rpm
